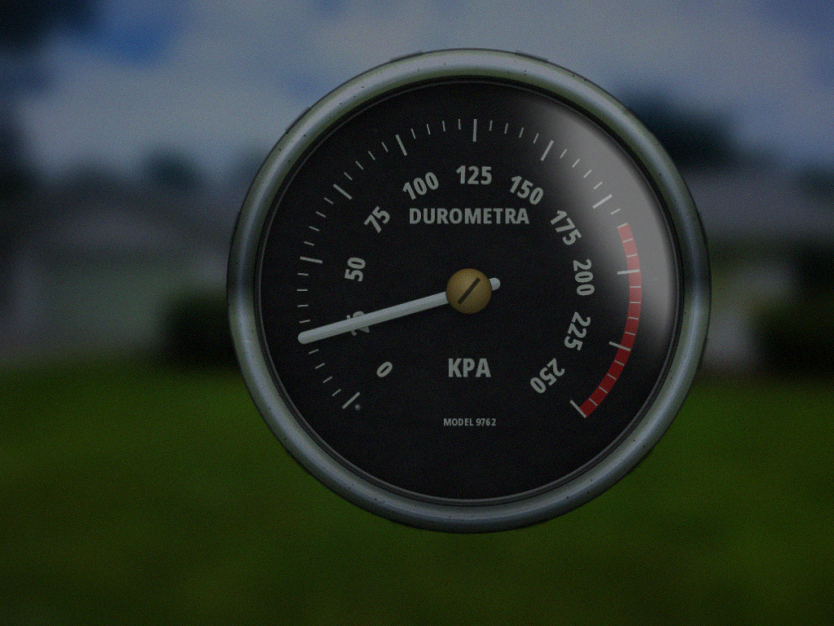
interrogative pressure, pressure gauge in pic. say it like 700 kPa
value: 25 kPa
